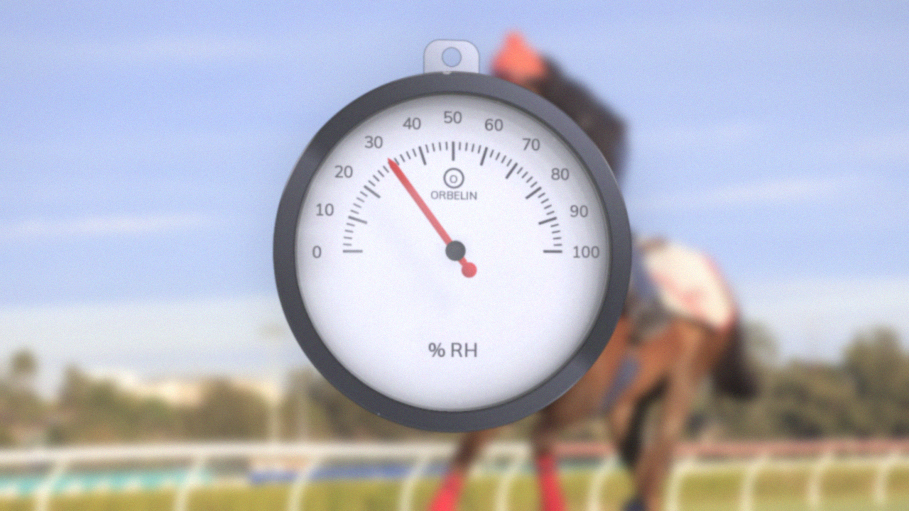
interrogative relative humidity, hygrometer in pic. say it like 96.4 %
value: 30 %
